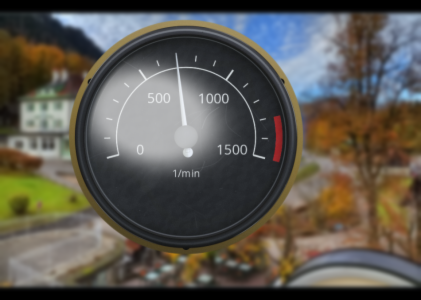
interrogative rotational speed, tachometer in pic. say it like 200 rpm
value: 700 rpm
